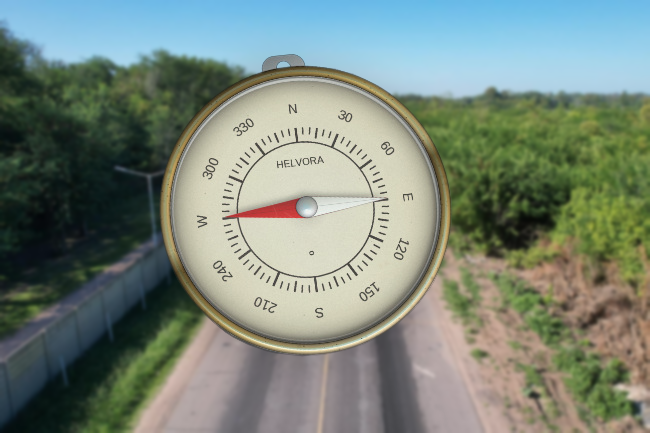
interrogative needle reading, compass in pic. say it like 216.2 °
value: 270 °
